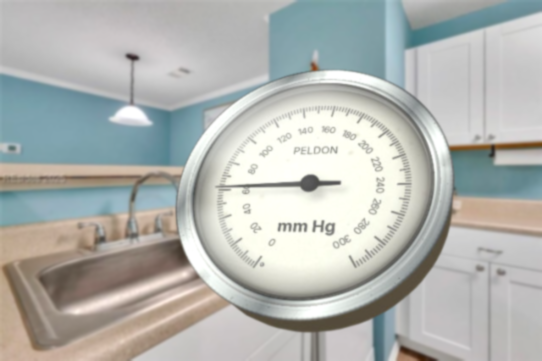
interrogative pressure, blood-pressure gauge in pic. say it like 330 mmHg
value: 60 mmHg
